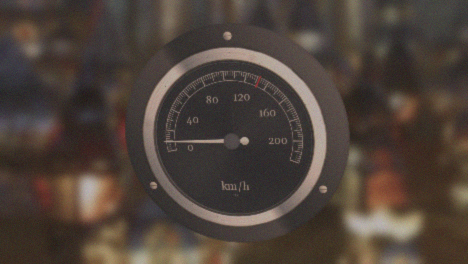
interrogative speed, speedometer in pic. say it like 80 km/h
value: 10 km/h
